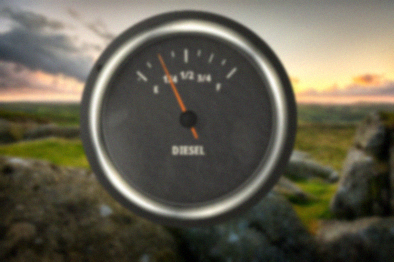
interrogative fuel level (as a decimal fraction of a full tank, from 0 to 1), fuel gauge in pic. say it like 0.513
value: 0.25
